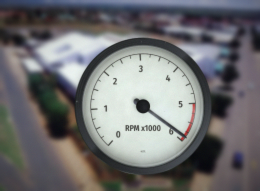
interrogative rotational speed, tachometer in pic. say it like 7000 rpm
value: 5875 rpm
